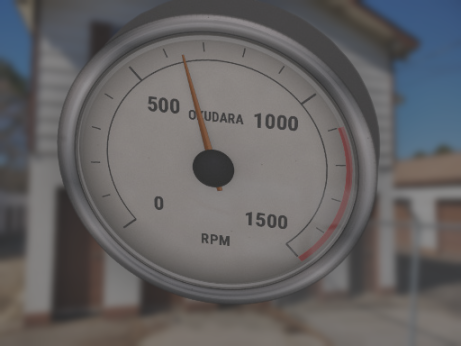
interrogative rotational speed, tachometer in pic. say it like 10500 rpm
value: 650 rpm
